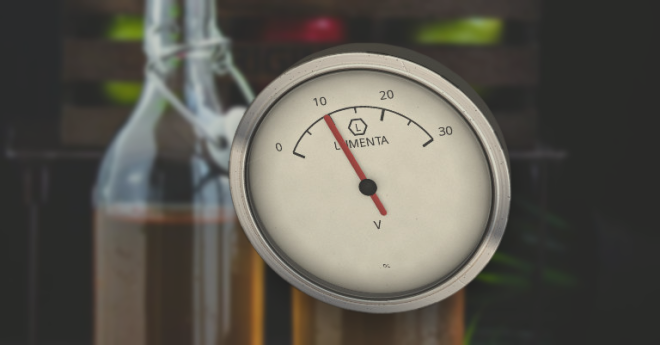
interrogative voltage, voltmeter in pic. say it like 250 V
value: 10 V
